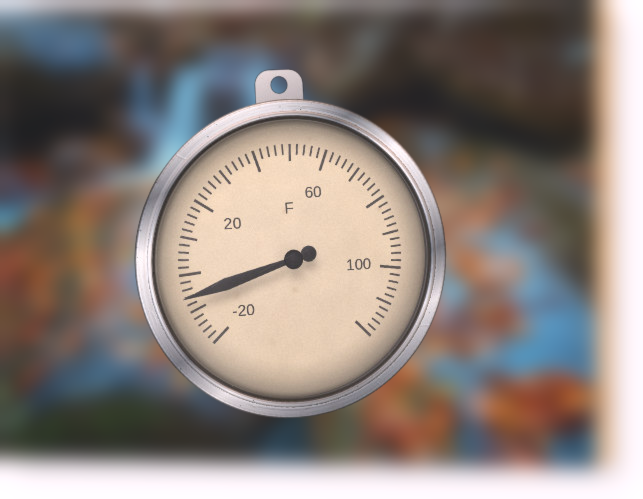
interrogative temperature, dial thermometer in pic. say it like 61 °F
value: -6 °F
